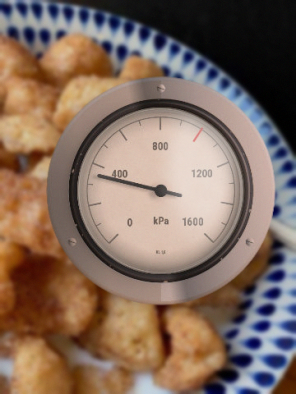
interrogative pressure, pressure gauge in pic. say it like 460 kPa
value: 350 kPa
